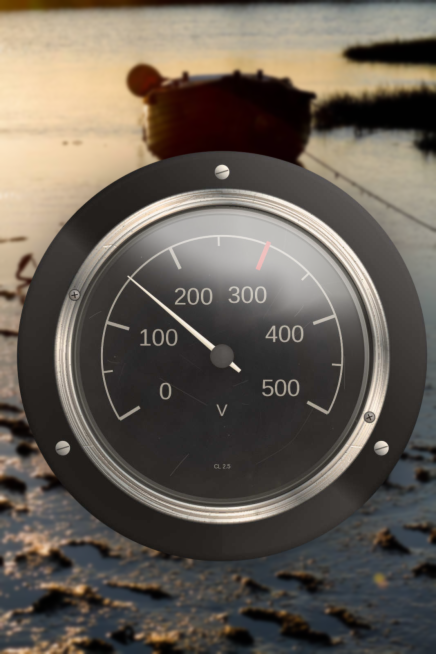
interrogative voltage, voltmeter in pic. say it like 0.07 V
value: 150 V
